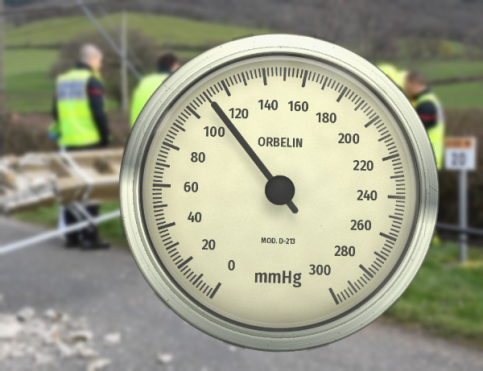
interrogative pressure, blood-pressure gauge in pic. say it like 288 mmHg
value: 110 mmHg
